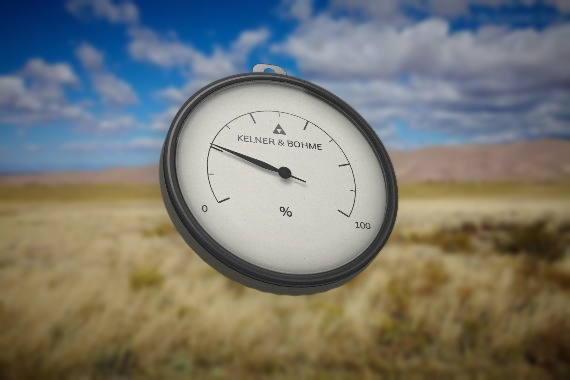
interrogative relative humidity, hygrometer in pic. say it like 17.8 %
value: 20 %
